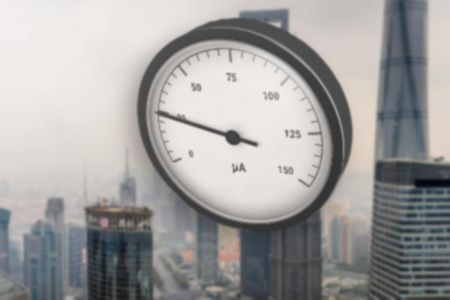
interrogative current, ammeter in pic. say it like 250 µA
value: 25 µA
